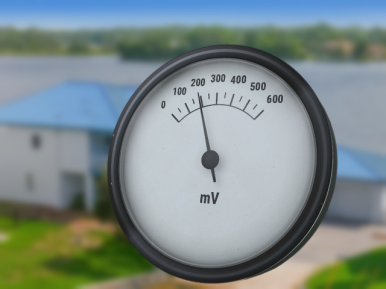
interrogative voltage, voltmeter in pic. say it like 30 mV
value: 200 mV
